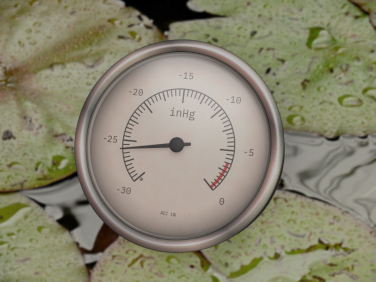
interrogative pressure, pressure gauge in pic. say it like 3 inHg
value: -26 inHg
